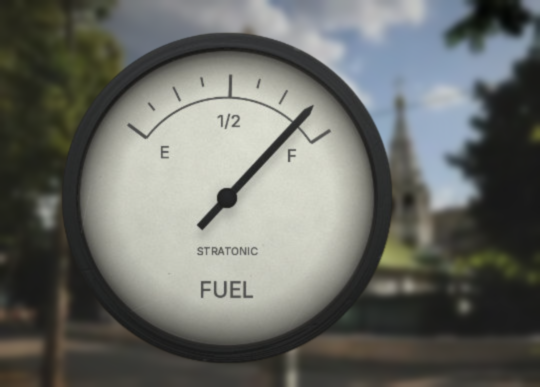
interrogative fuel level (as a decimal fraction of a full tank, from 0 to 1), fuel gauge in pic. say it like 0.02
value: 0.875
